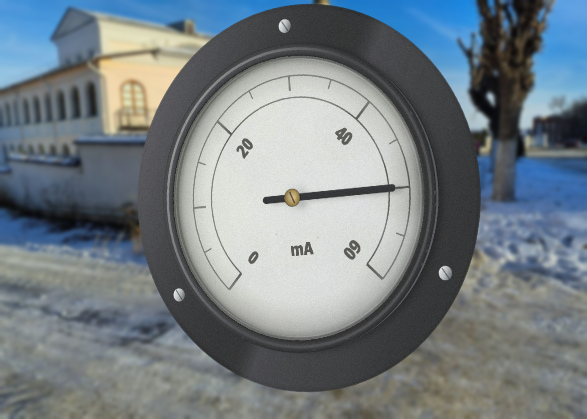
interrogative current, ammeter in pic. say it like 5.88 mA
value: 50 mA
